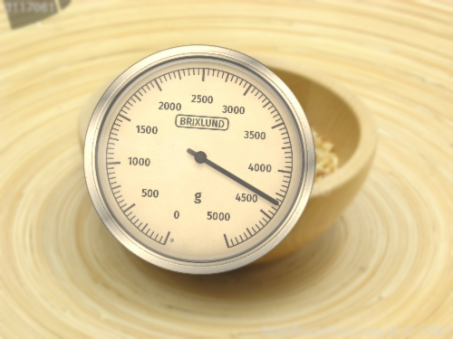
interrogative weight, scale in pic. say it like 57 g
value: 4350 g
